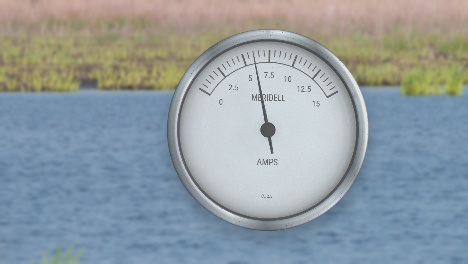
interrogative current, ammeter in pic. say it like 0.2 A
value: 6 A
